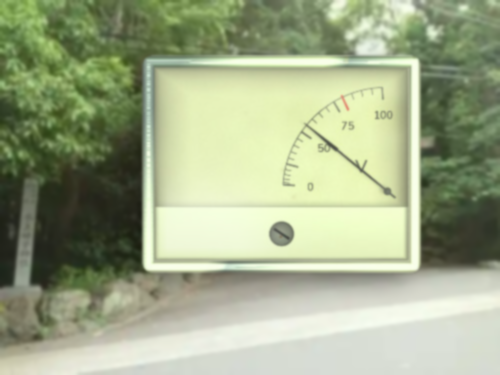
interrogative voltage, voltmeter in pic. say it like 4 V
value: 55 V
